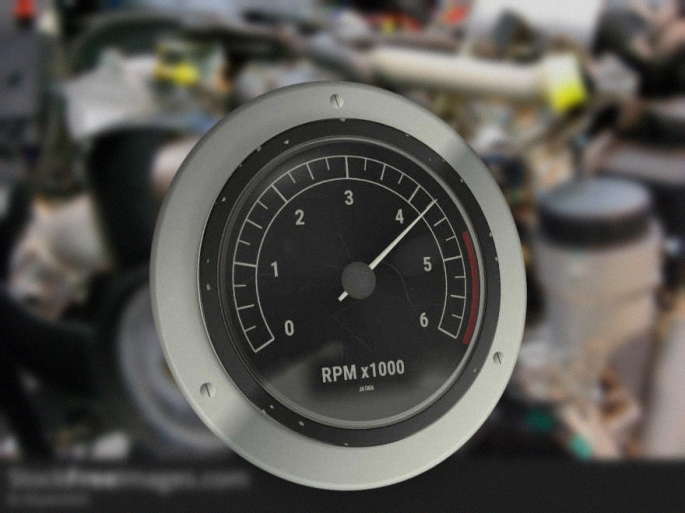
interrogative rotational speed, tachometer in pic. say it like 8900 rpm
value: 4250 rpm
